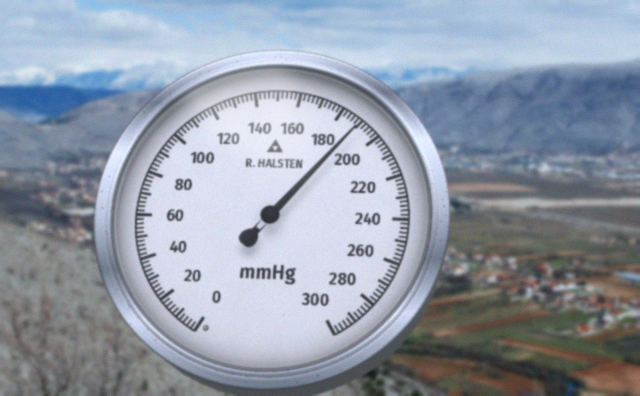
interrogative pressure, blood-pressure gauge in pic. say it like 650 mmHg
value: 190 mmHg
